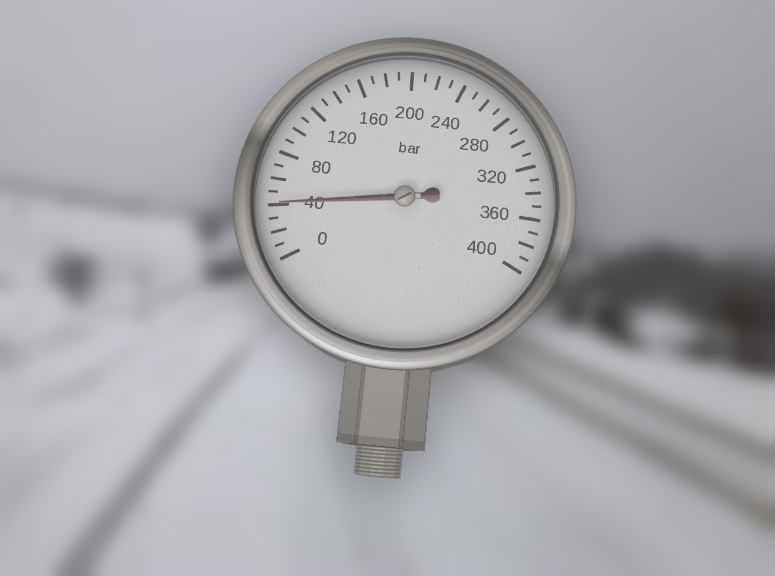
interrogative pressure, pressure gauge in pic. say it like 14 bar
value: 40 bar
